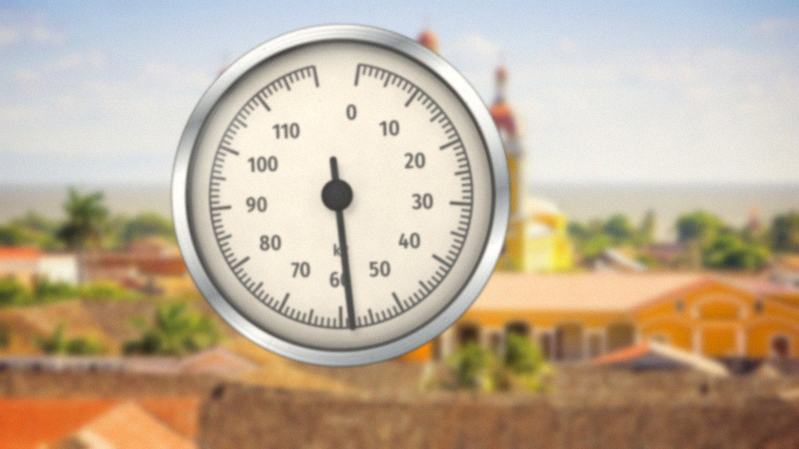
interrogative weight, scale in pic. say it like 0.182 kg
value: 58 kg
